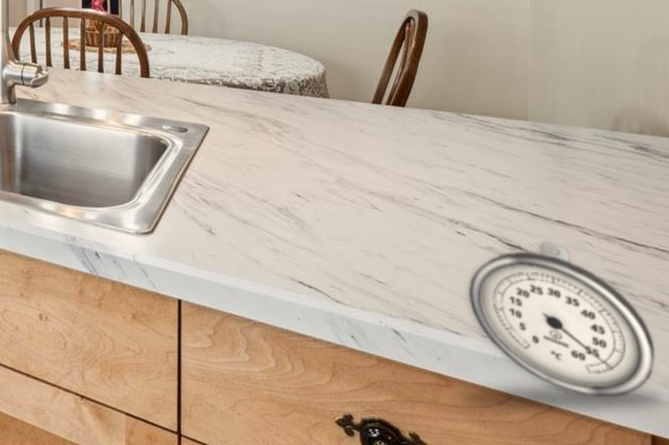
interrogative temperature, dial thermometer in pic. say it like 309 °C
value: 55 °C
